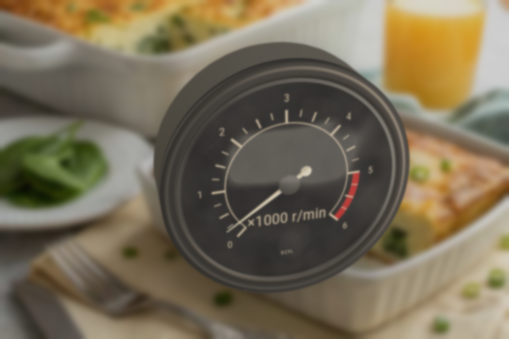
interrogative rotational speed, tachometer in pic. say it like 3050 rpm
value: 250 rpm
